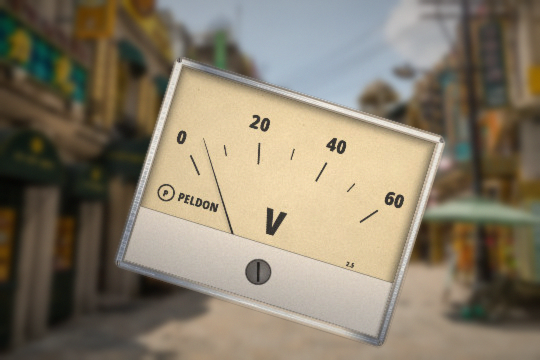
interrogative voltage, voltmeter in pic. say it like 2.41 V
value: 5 V
